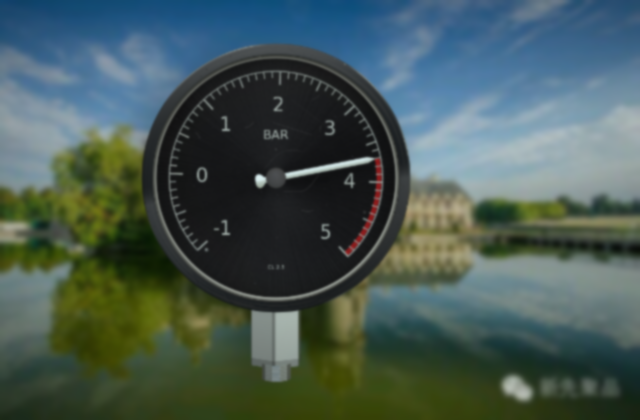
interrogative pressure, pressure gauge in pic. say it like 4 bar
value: 3.7 bar
